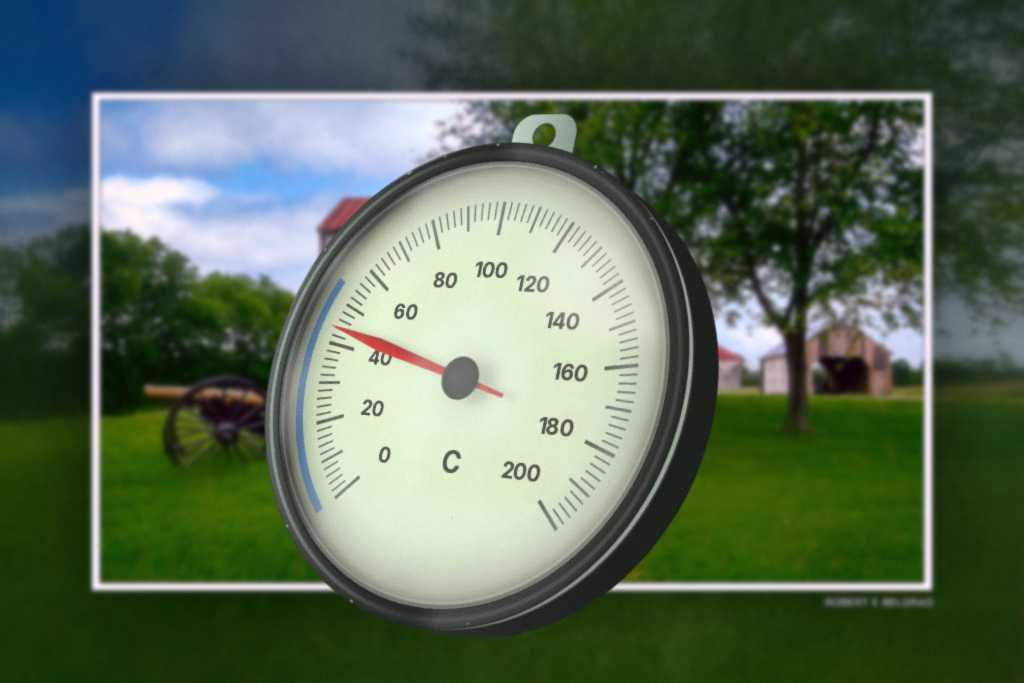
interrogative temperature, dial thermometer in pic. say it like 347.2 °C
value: 44 °C
